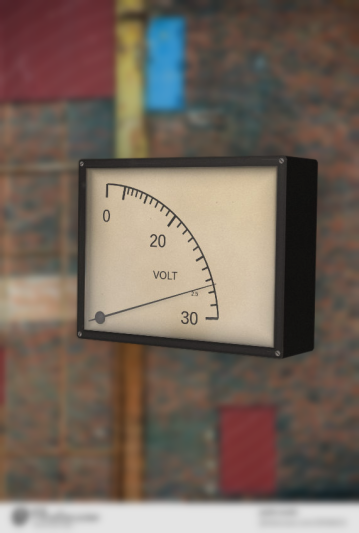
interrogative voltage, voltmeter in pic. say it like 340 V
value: 27.5 V
